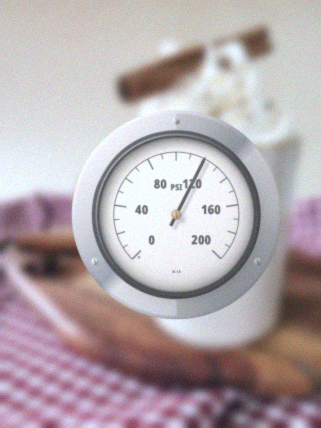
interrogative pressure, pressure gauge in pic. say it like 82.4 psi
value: 120 psi
